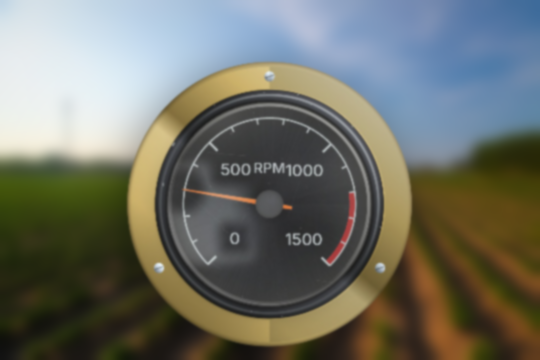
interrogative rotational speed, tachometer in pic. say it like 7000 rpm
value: 300 rpm
